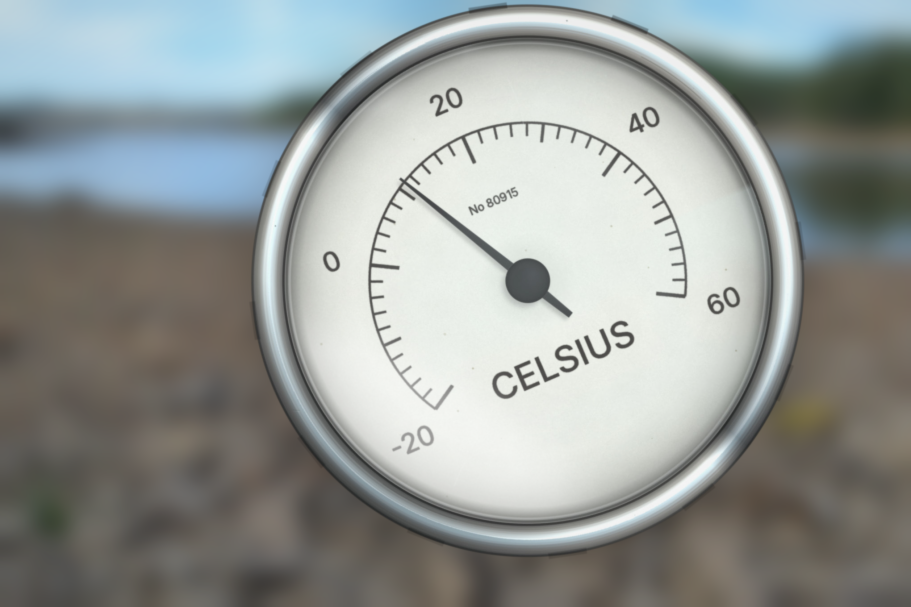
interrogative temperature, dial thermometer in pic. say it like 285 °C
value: 11 °C
